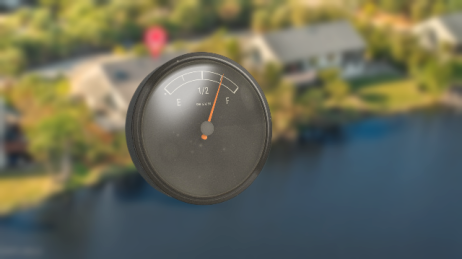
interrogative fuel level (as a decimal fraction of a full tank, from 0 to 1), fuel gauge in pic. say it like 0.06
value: 0.75
